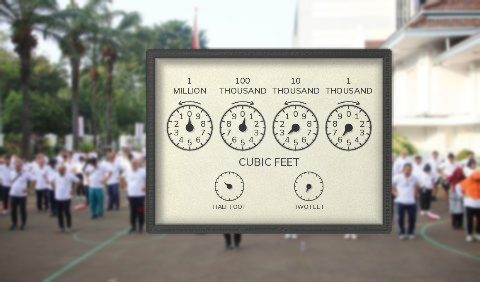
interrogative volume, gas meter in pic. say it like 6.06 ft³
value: 3600 ft³
